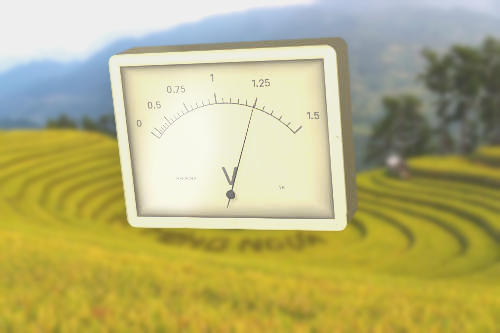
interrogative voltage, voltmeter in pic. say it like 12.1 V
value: 1.25 V
